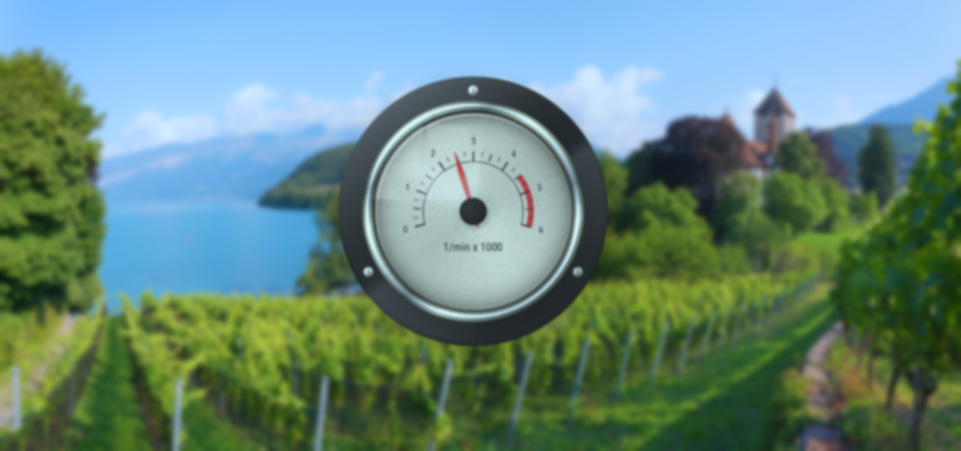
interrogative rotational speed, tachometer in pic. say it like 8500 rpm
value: 2500 rpm
